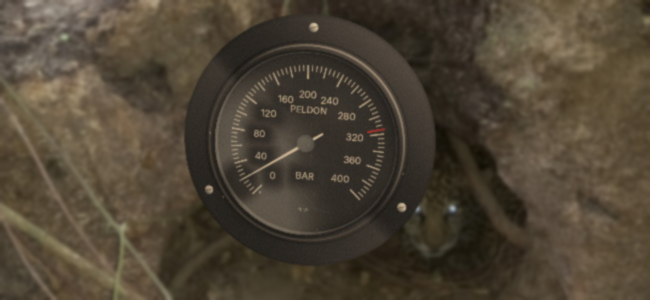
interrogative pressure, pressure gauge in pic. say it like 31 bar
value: 20 bar
